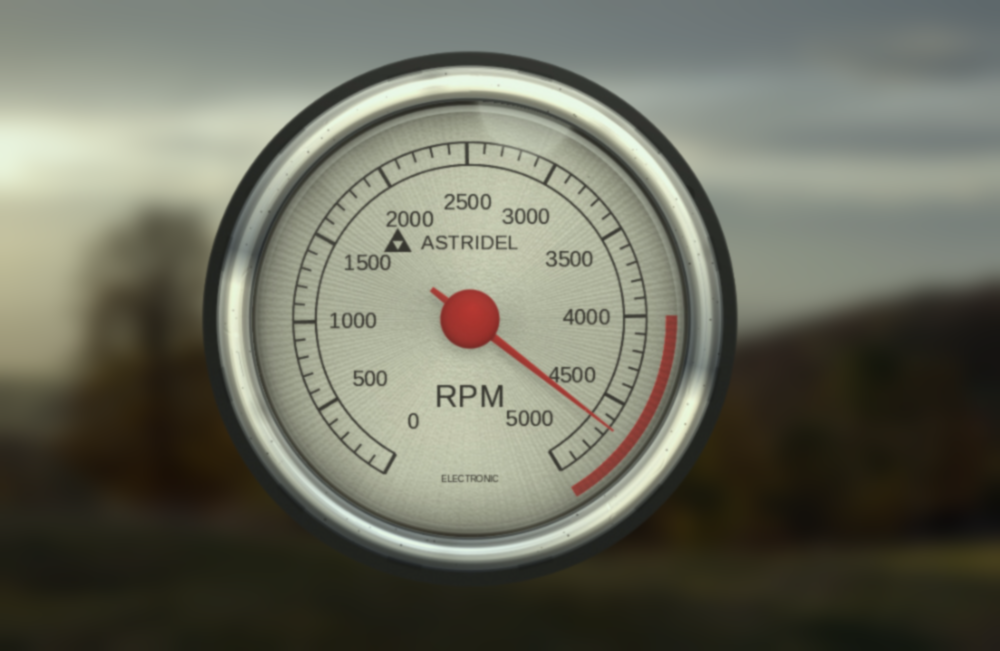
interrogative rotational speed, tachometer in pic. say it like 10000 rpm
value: 4650 rpm
